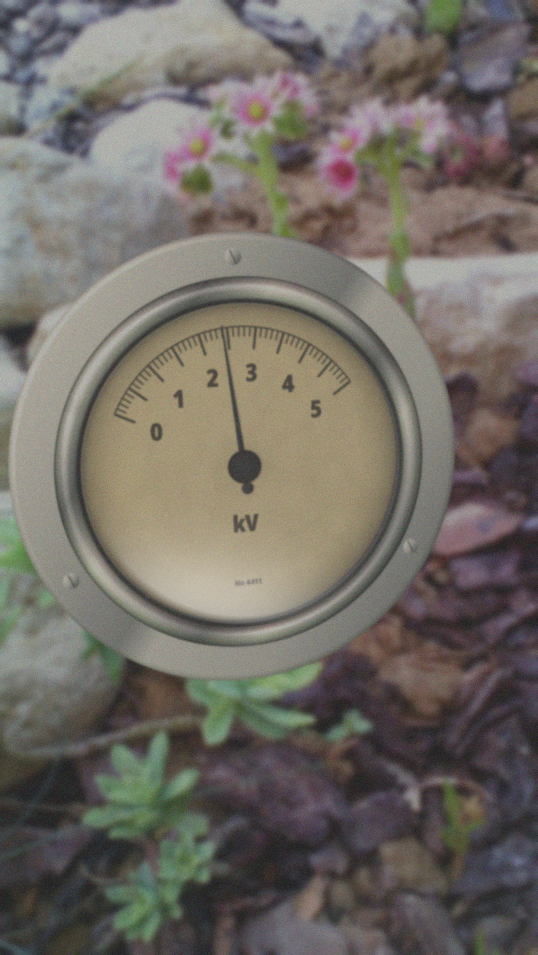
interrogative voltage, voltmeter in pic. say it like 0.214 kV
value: 2.4 kV
